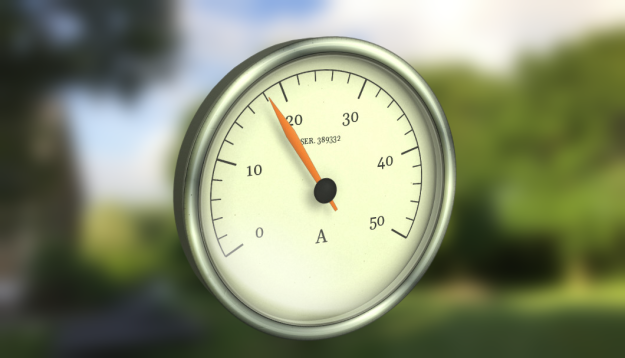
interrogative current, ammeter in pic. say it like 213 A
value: 18 A
